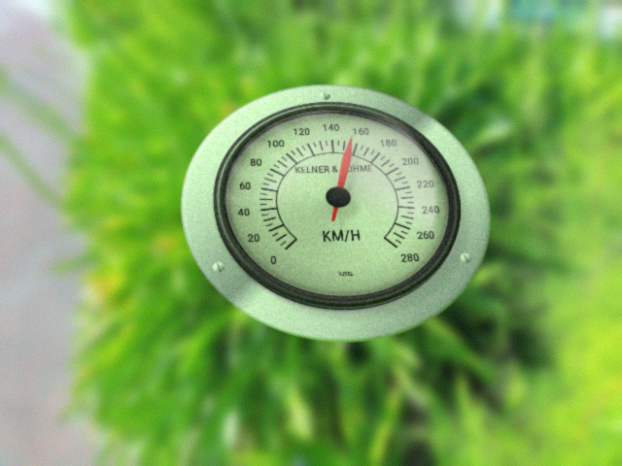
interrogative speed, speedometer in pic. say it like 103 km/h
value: 155 km/h
